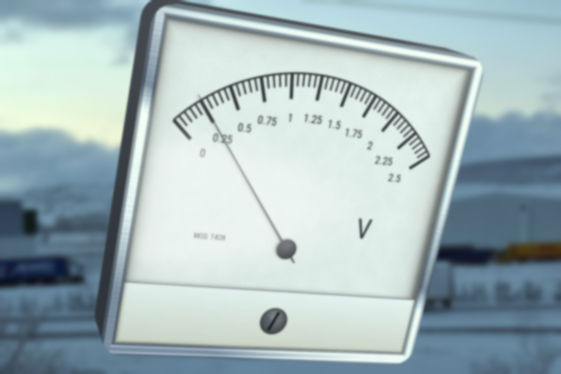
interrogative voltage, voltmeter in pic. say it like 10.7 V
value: 0.25 V
